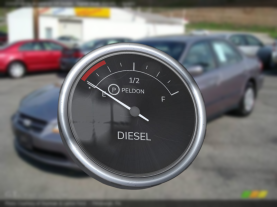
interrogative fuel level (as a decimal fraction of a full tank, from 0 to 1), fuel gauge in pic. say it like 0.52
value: 0
